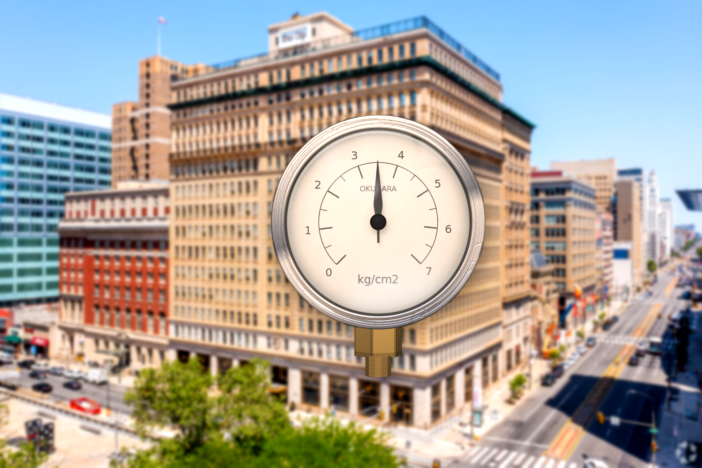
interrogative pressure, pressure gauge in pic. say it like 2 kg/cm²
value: 3.5 kg/cm²
